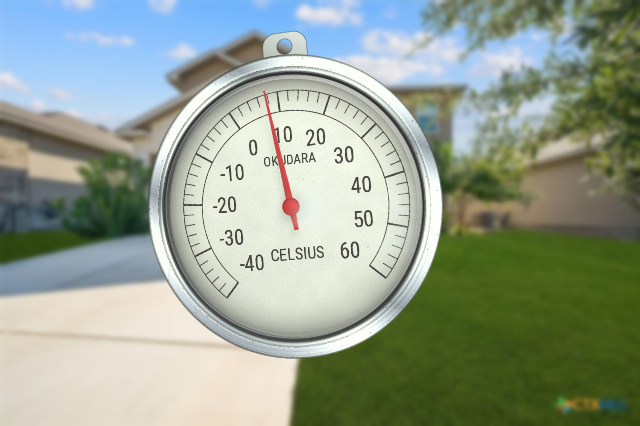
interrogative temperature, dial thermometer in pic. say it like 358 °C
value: 8 °C
